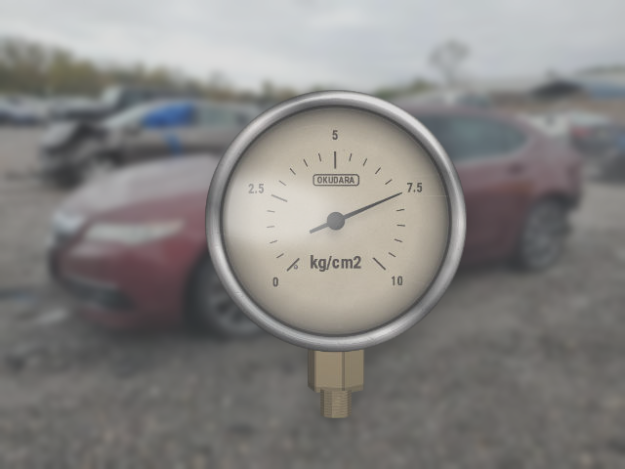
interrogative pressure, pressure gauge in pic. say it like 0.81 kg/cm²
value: 7.5 kg/cm²
